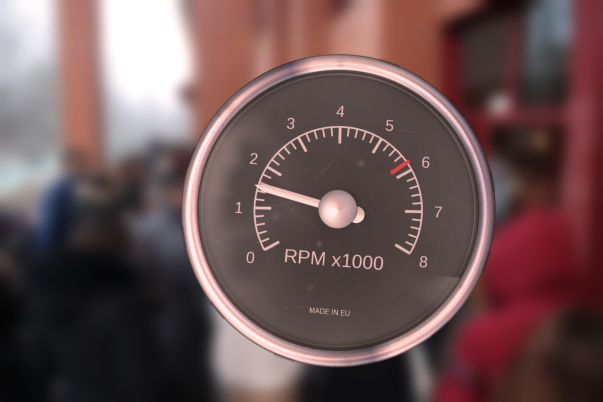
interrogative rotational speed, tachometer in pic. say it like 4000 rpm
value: 1500 rpm
